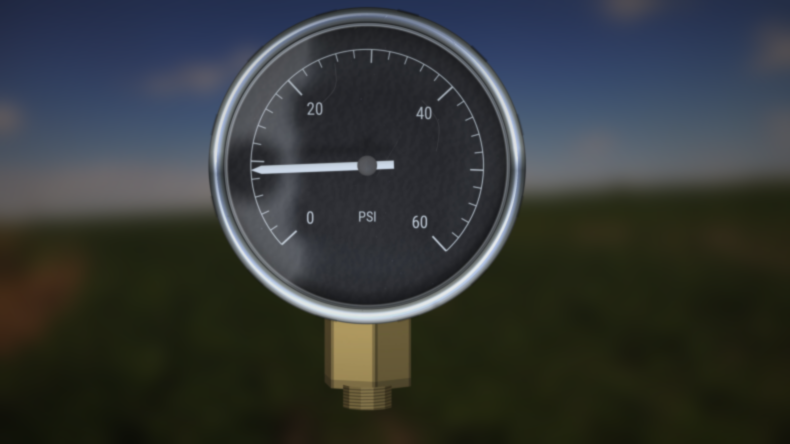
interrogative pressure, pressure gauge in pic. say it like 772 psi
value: 9 psi
